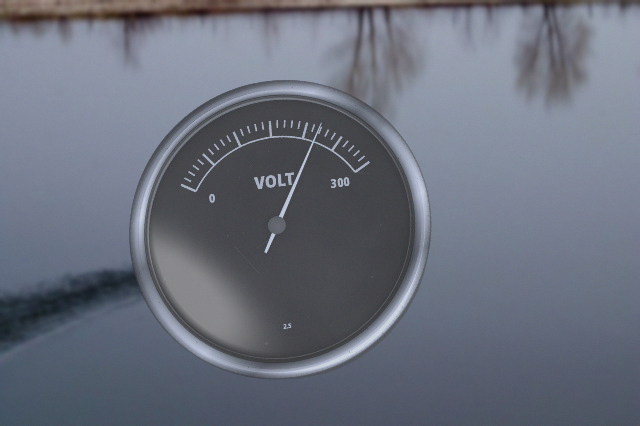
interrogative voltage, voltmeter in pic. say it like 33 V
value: 220 V
